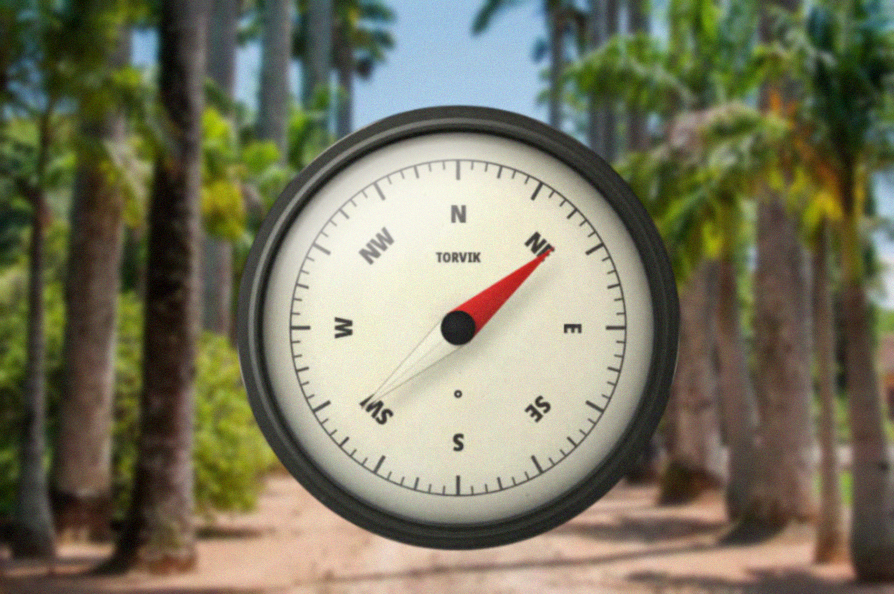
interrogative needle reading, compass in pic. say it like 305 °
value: 50 °
